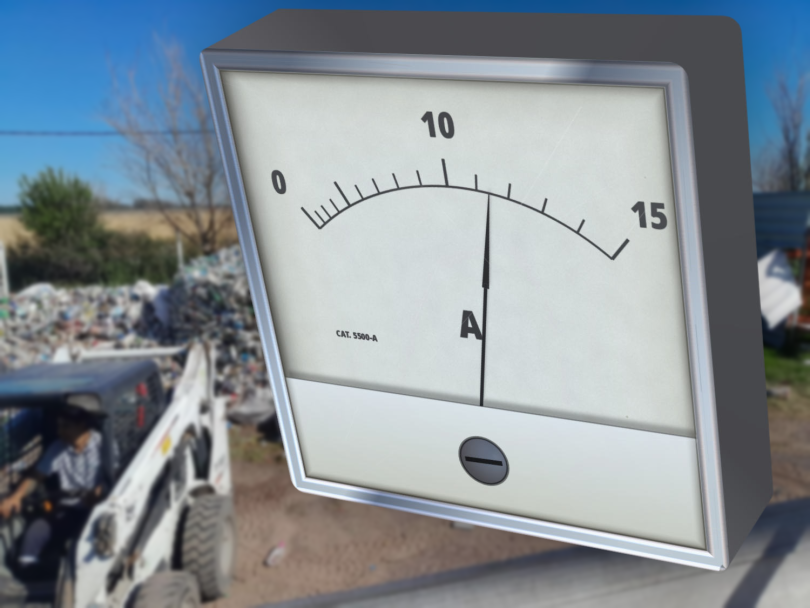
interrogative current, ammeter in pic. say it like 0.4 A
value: 11.5 A
